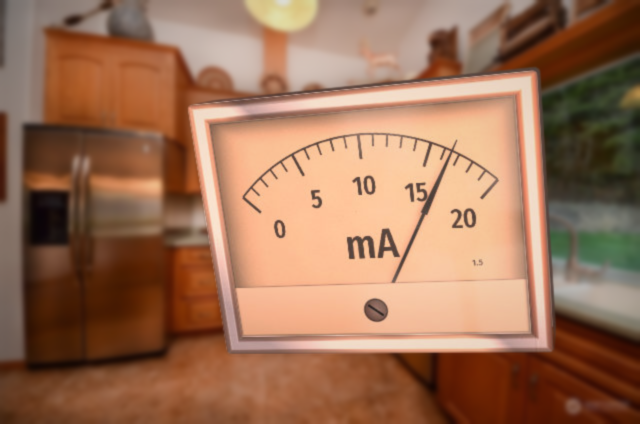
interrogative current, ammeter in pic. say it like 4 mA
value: 16.5 mA
